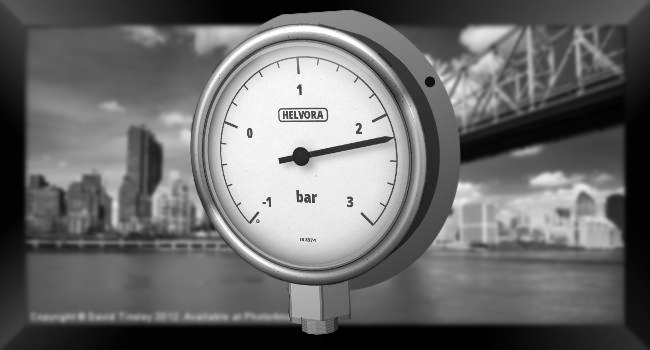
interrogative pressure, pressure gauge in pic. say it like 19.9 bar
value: 2.2 bar
